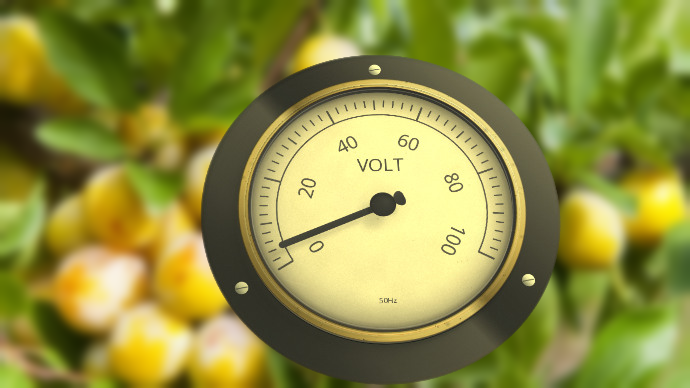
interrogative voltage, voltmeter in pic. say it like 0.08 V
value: 4 V
